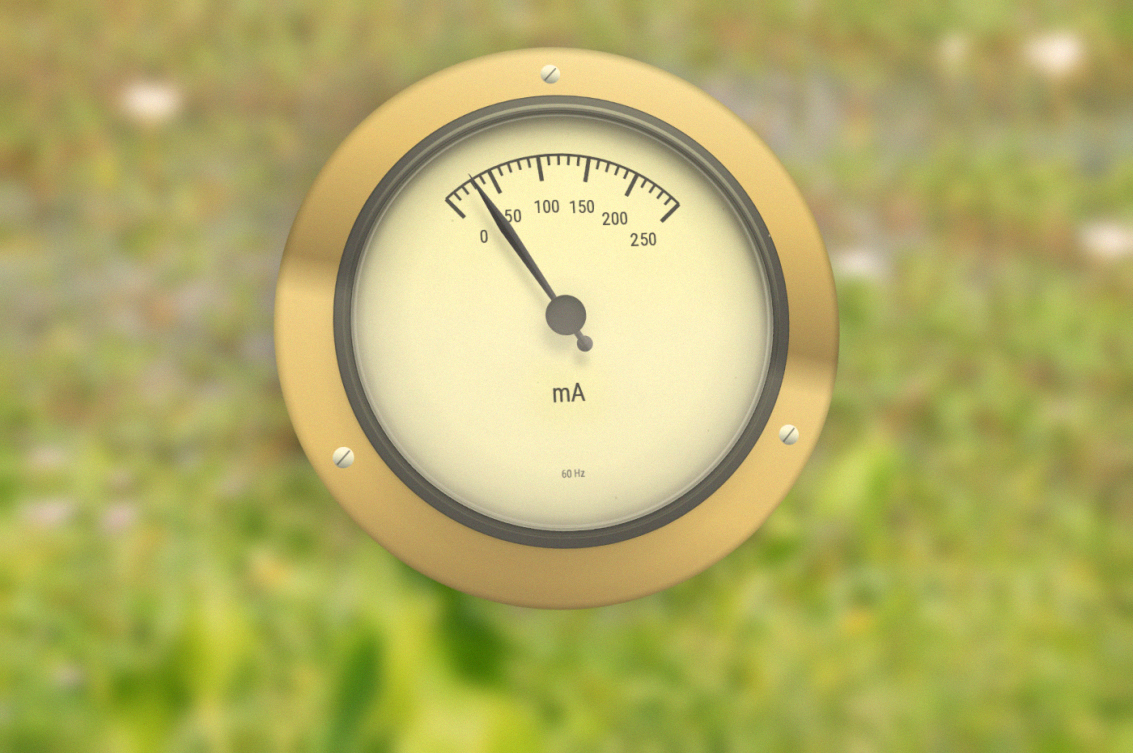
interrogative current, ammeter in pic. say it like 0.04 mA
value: 30 mA
